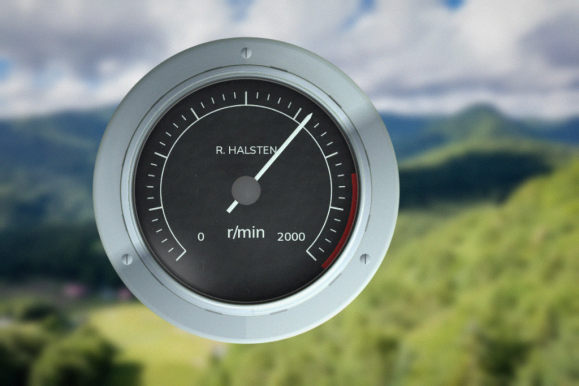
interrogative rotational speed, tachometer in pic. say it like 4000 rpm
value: 1300 rpm
